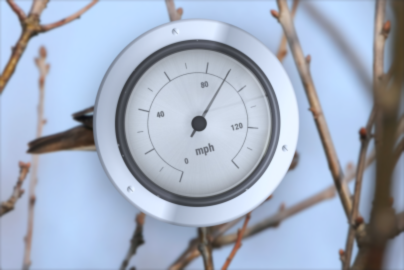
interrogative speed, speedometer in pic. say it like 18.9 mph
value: 90 mph
